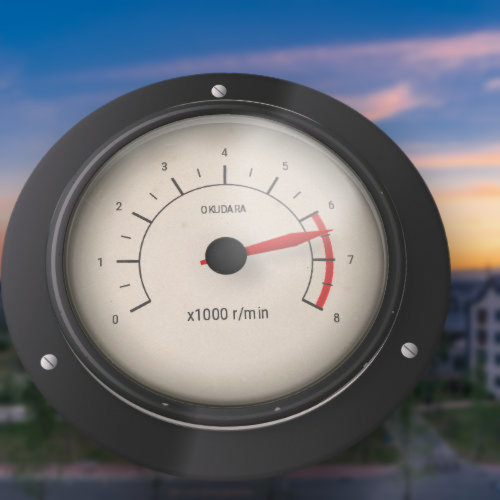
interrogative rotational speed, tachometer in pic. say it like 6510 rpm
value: 6500 rpm
